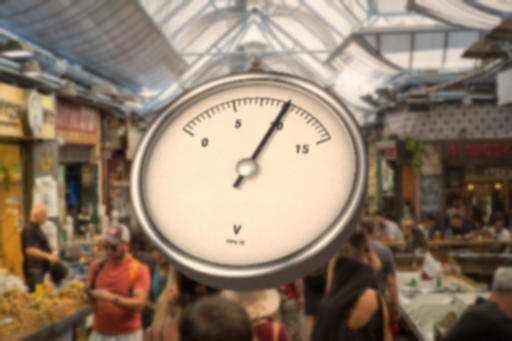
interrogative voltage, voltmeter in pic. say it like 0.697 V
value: 10 V
